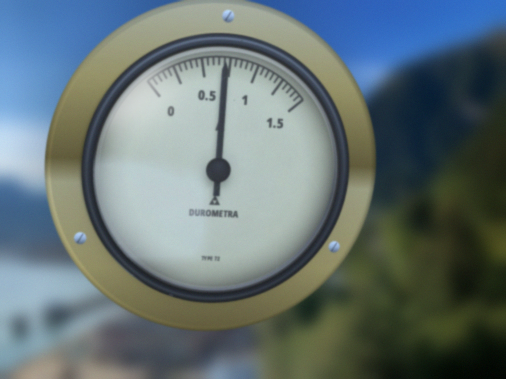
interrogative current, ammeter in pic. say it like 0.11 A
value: 0.7 A
